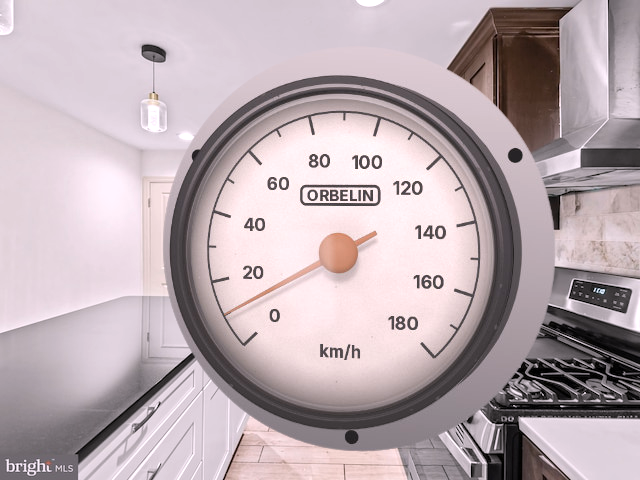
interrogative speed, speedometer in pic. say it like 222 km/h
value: 10 km/h
